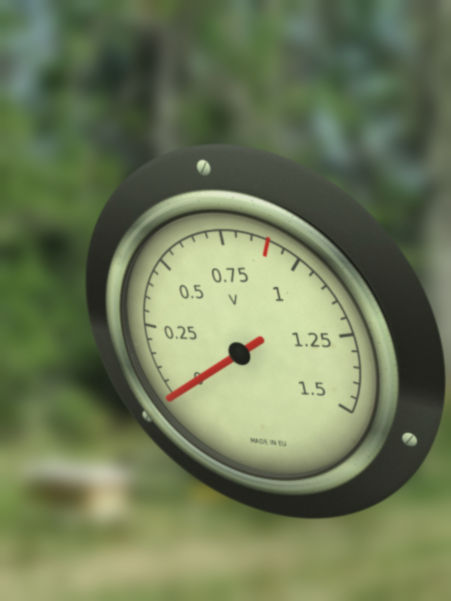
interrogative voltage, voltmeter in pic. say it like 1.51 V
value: 0 V
